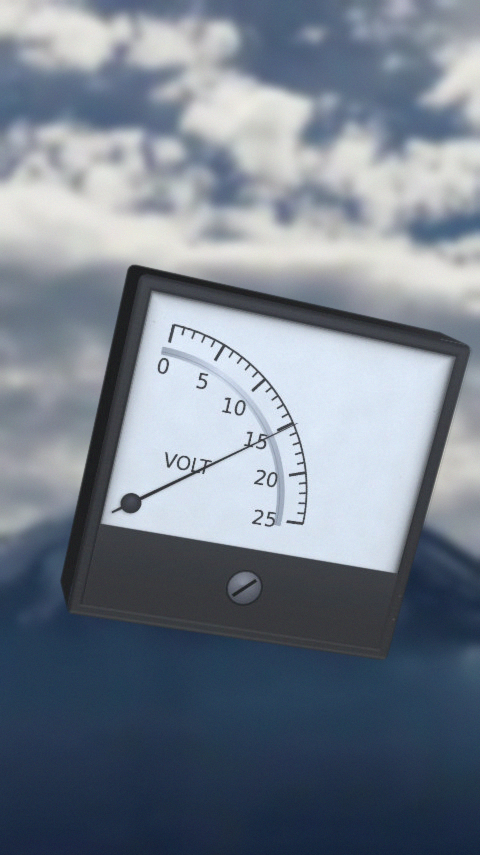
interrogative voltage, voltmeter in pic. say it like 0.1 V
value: 15 V
